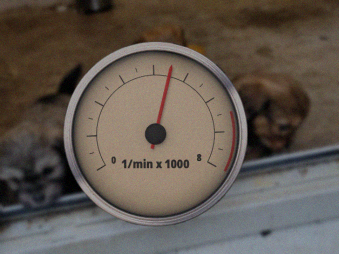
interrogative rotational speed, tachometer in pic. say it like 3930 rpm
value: 4500 rpm
